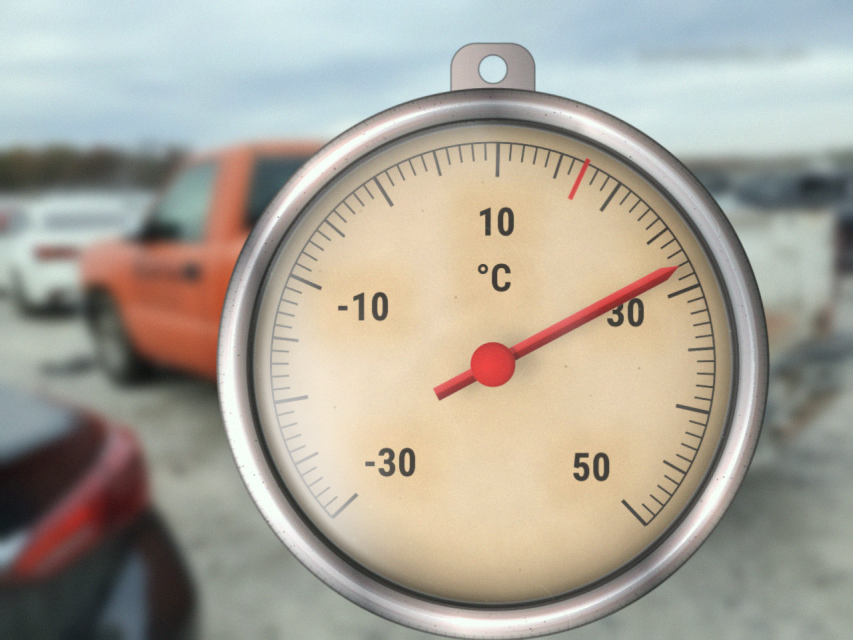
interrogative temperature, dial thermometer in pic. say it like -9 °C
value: 28 °C
